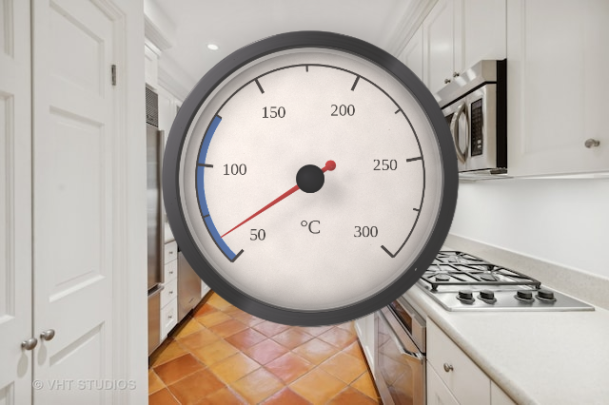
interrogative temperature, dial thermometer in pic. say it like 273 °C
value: 62.5 °C
